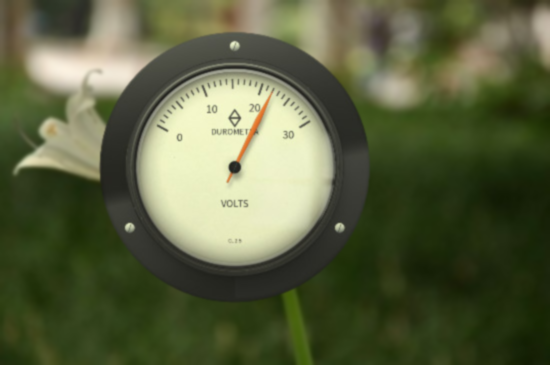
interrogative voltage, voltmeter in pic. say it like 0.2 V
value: 22 V
